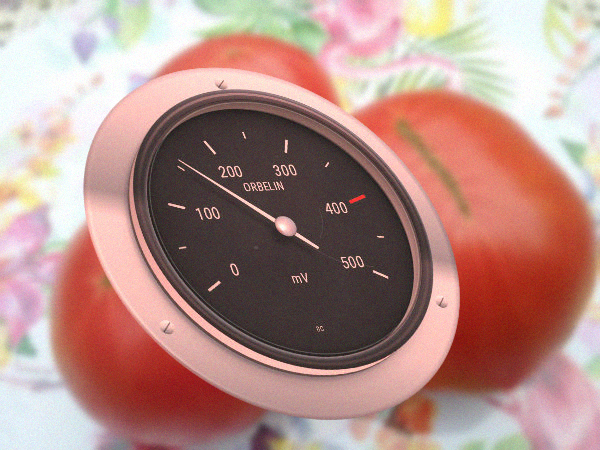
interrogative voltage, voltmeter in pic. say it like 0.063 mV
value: 150 mV
